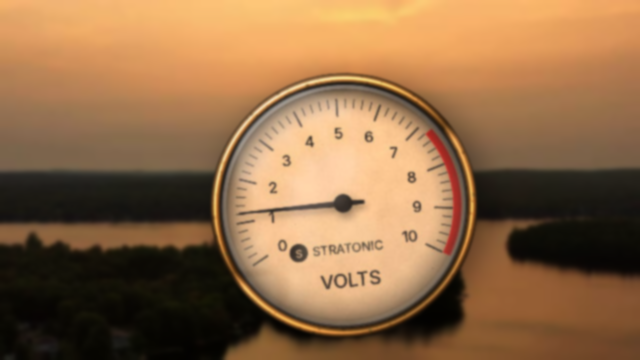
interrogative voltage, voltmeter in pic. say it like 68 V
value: 1.2 V
